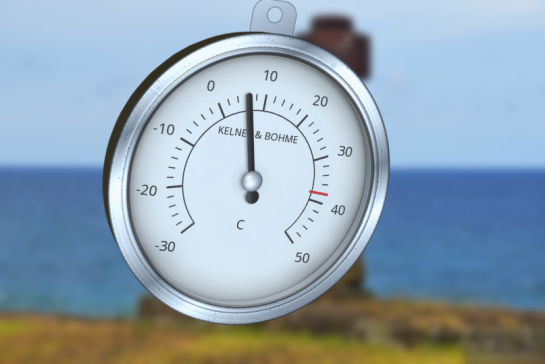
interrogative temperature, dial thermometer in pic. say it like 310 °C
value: 6 °C
